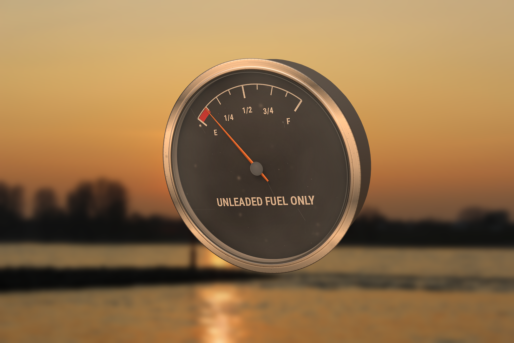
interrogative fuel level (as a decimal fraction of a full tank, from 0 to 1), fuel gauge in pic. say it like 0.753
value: 0.125
